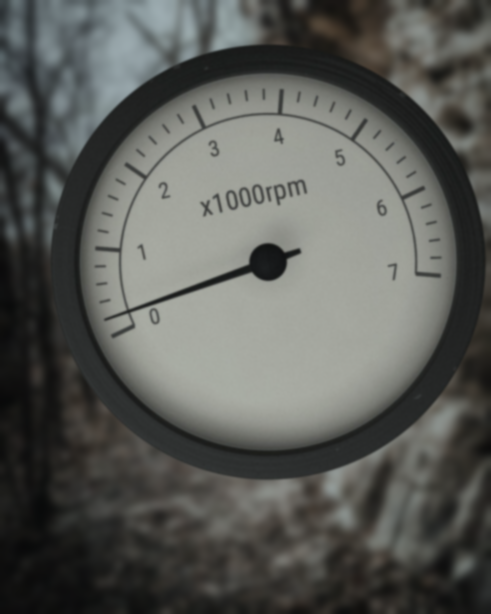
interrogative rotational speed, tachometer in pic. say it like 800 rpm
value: 200 rpm
